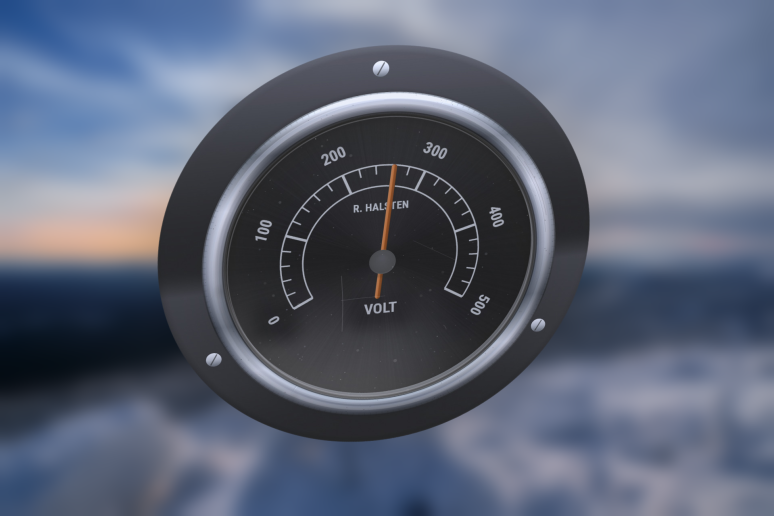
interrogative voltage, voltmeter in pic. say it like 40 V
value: 260 V
